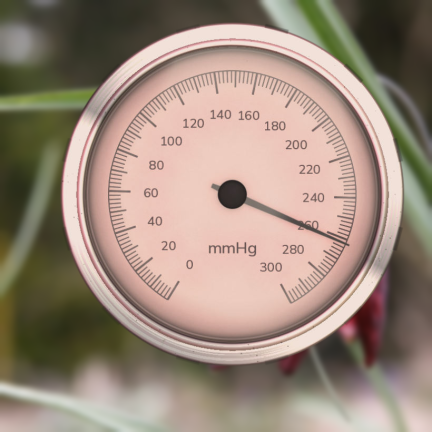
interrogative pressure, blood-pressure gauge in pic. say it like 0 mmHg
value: 262 mmHg
